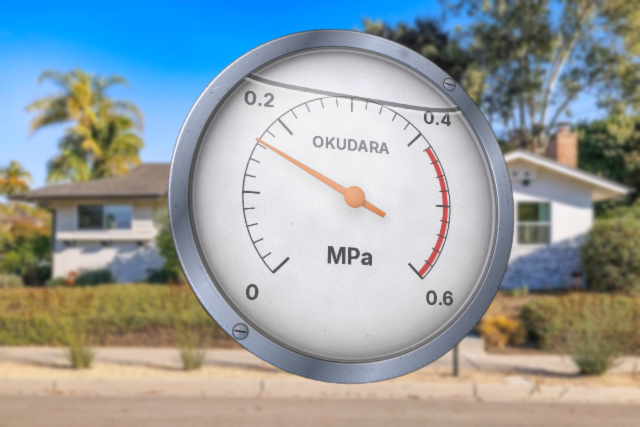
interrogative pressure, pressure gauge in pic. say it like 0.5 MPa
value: 0.16 MPa
